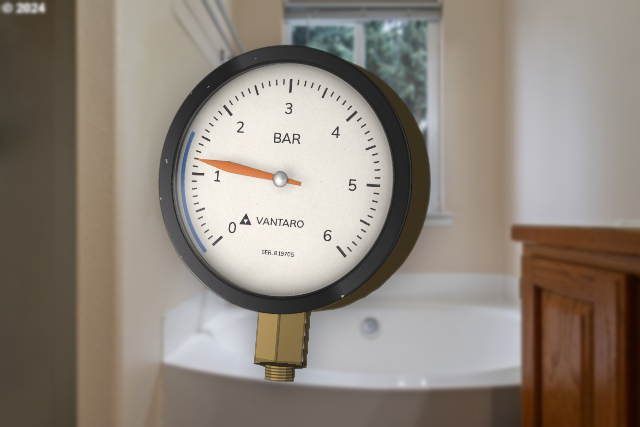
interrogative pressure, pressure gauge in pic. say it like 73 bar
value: 1.2 bar
